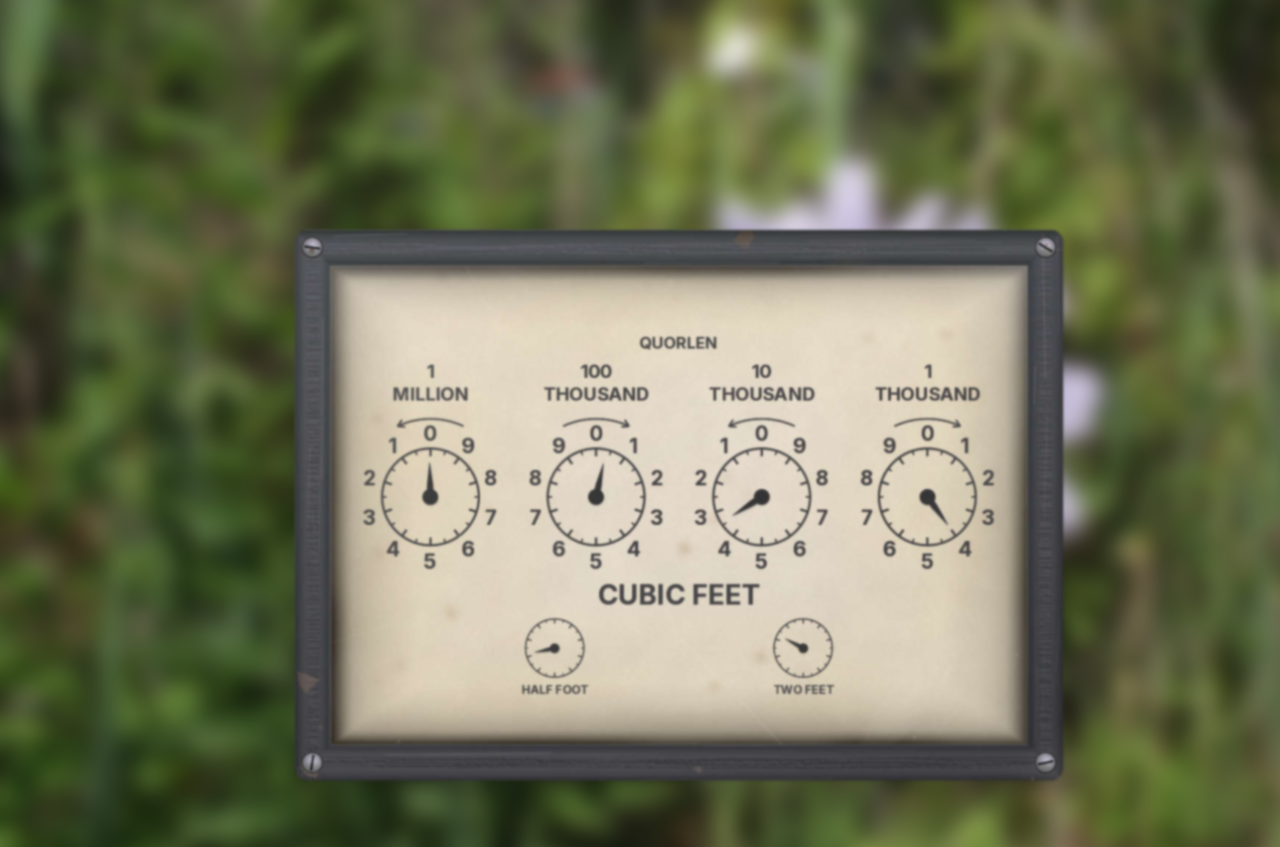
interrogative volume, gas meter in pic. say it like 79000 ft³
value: 3400 ft³
